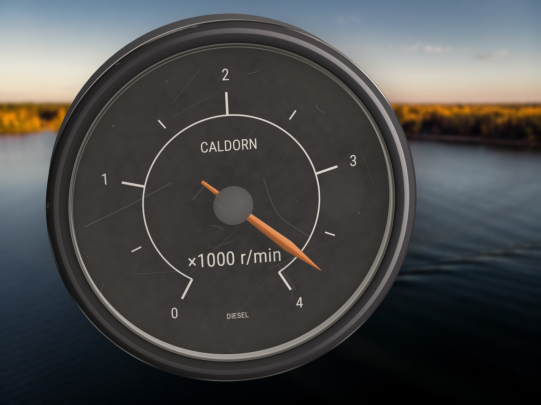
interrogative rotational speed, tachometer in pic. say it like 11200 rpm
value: 3750 rpm
